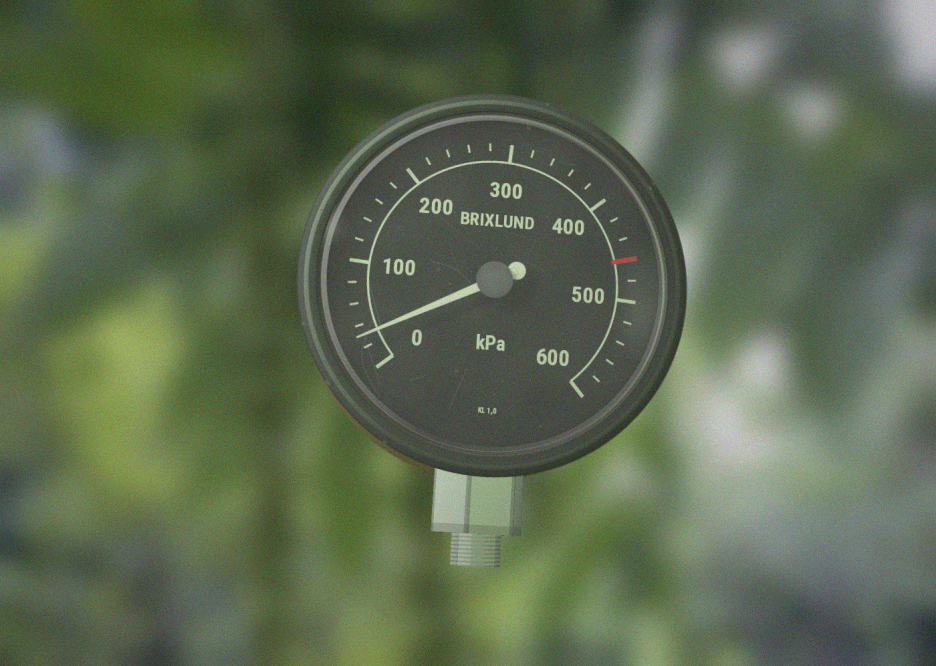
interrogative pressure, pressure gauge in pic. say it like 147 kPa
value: 30 kPa
